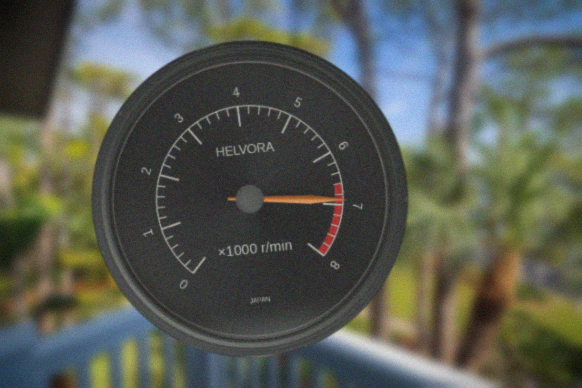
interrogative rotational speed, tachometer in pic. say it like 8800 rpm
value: 6900 rpm
